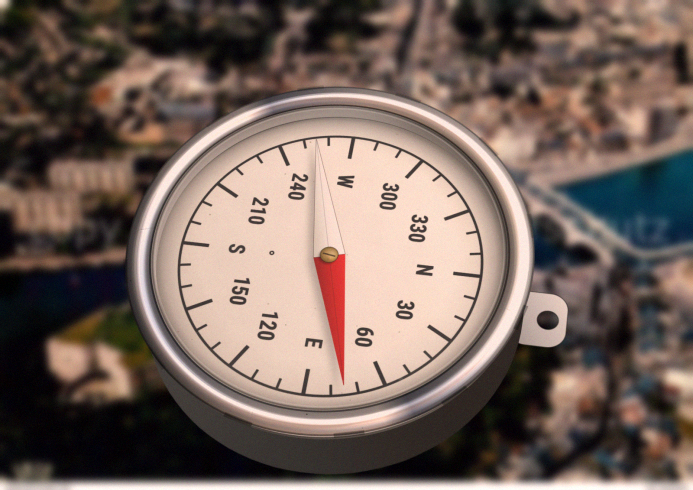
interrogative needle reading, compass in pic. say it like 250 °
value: 75 °
